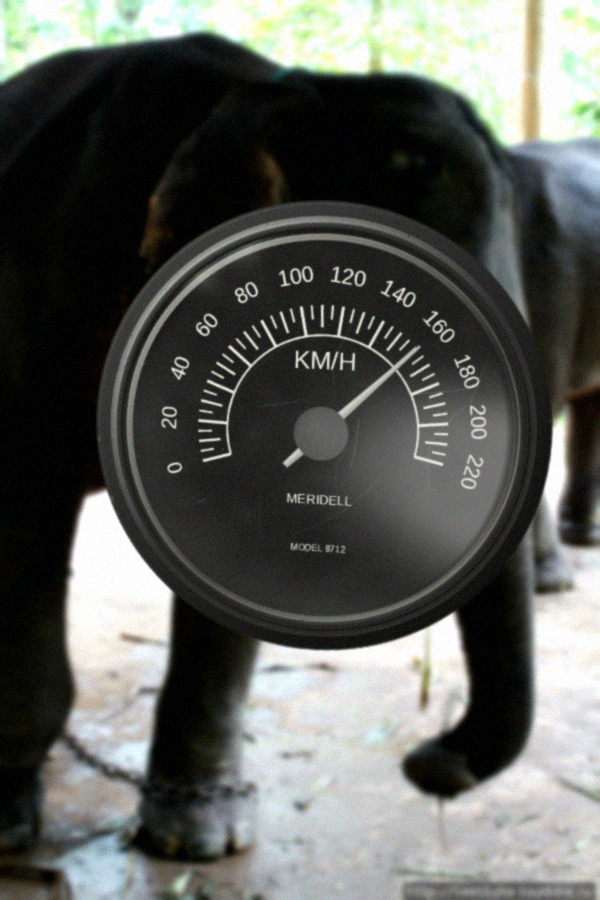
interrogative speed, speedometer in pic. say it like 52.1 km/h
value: 160 km/h
